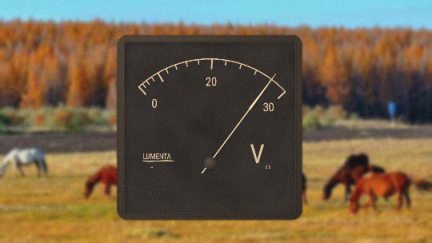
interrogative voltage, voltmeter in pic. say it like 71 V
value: 28 V
